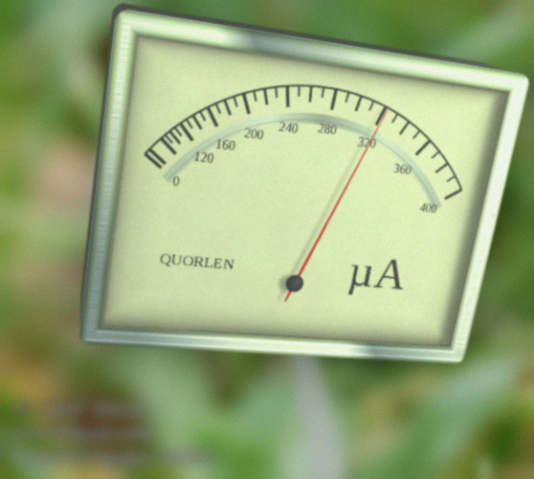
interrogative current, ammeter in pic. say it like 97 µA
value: 320 µA
